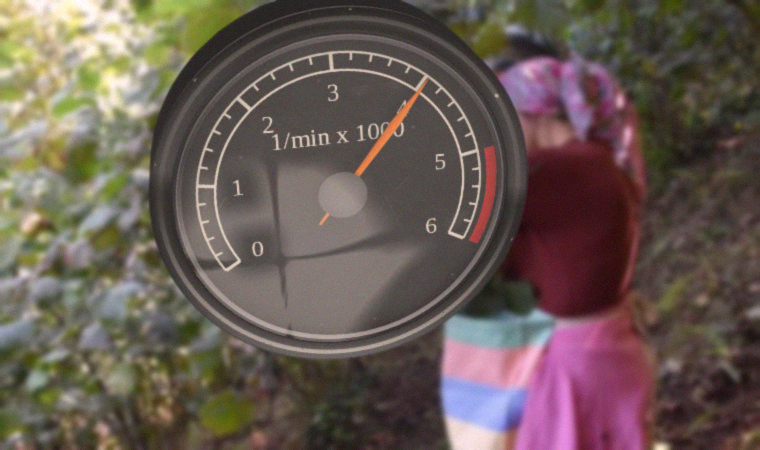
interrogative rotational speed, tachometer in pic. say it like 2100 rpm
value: 4000 rpm
